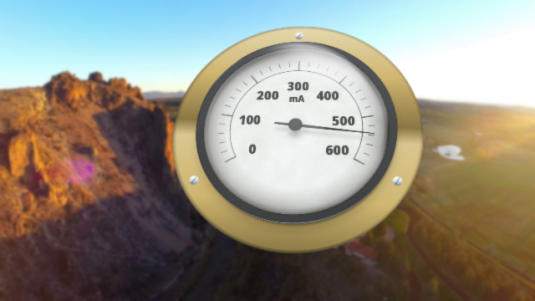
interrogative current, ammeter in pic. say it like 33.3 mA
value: 540 mA
